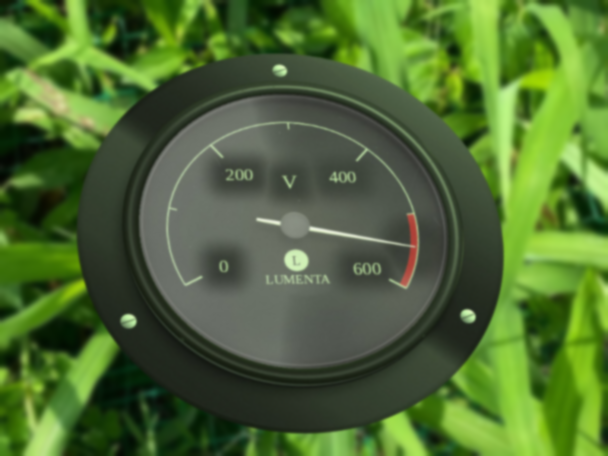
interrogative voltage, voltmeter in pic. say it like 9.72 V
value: 550 V
